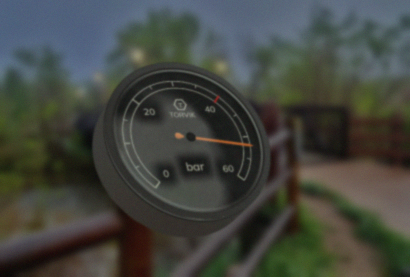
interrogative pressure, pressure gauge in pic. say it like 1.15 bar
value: 52.5 bar
